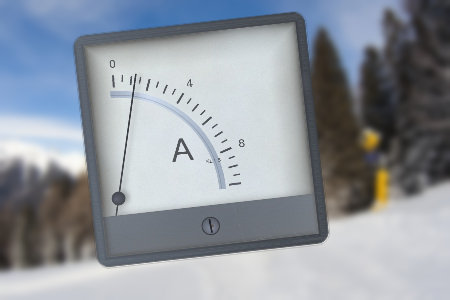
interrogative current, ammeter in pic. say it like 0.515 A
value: 1.25 A
